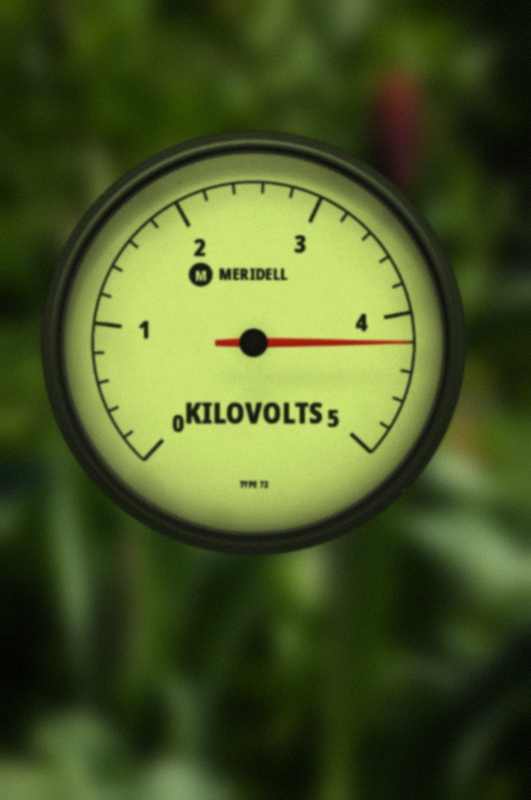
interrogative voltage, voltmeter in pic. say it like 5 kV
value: 4.2 kV
